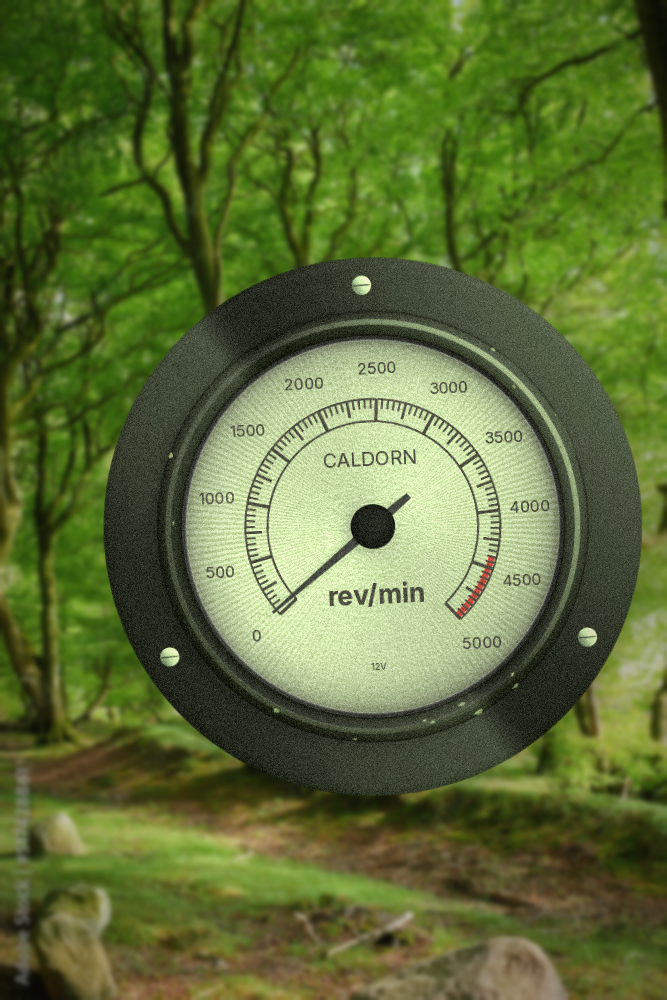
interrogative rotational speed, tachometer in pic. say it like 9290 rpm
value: 50 rpm
